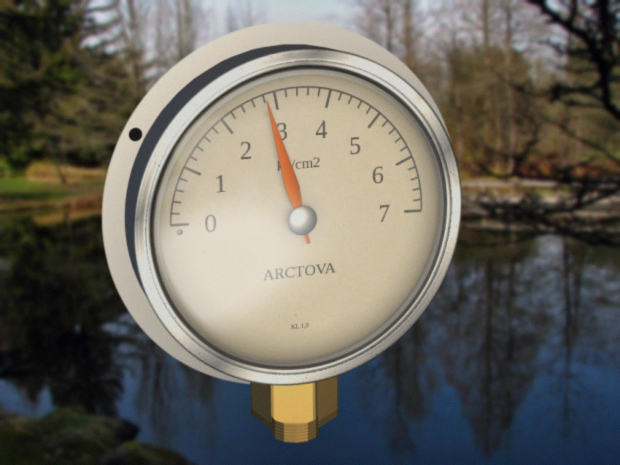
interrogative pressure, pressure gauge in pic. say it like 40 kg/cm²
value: 2.8 kg/cm²
